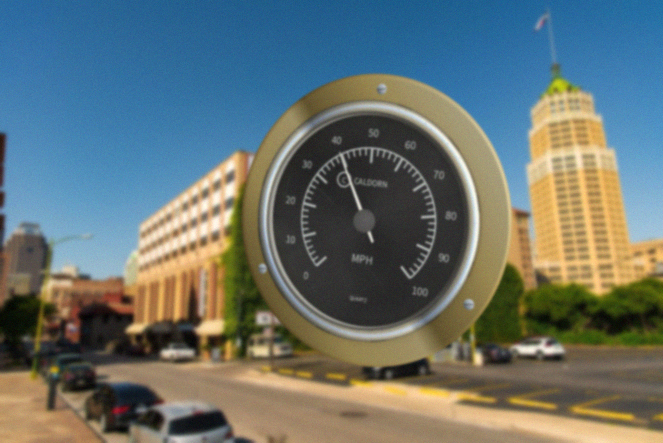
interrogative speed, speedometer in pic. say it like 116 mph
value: 40 mph
